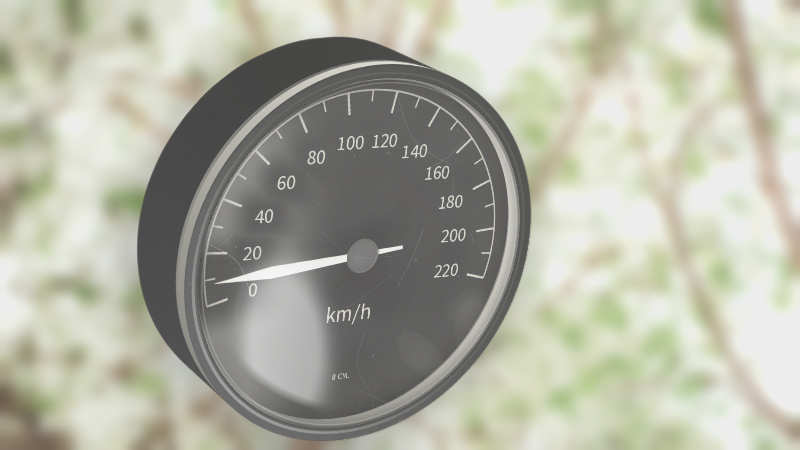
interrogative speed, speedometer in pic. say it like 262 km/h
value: 10 km/h
